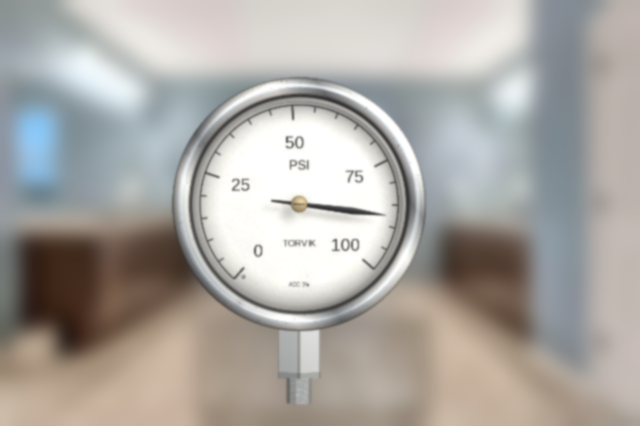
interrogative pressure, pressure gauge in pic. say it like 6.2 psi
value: 87.5 psi
